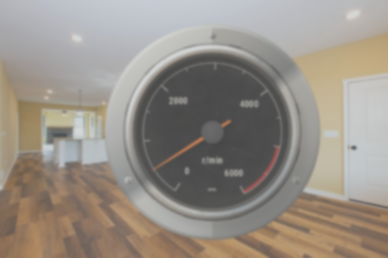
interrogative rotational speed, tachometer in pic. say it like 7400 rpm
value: 500 rpm
